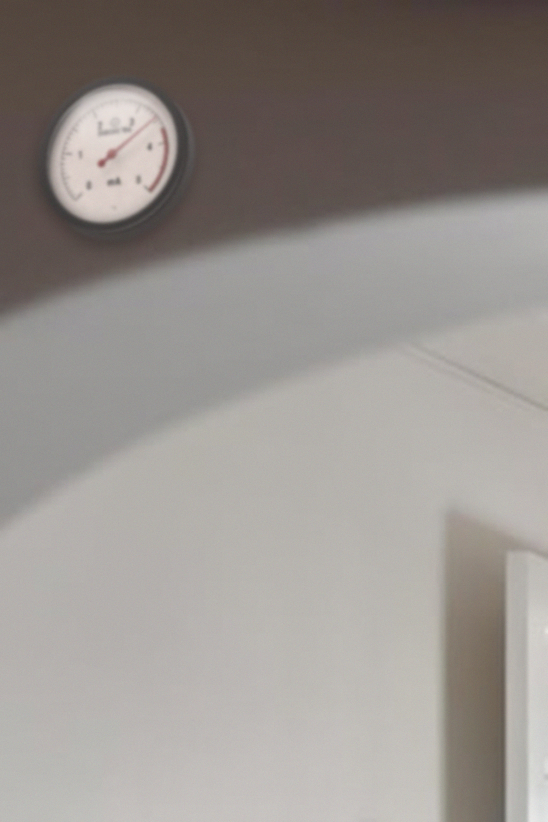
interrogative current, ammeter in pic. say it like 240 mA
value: 3.5 mA
